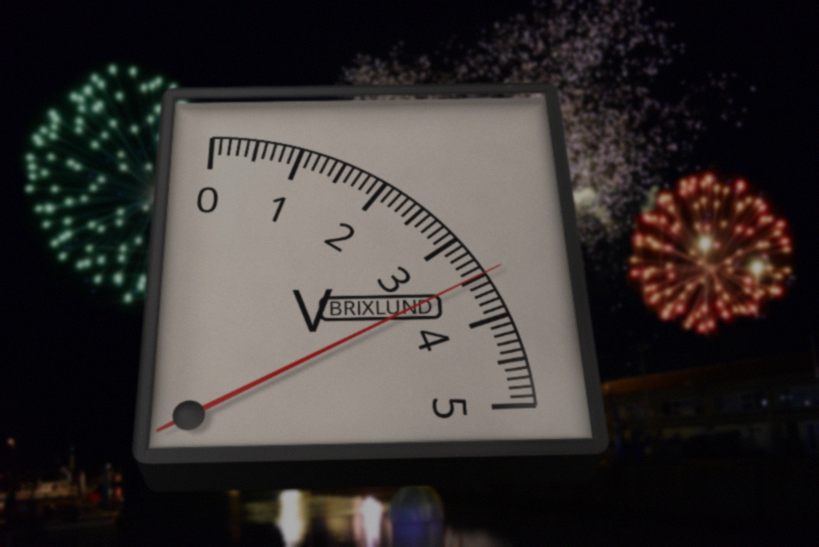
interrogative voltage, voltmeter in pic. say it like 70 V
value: 3.5 V
